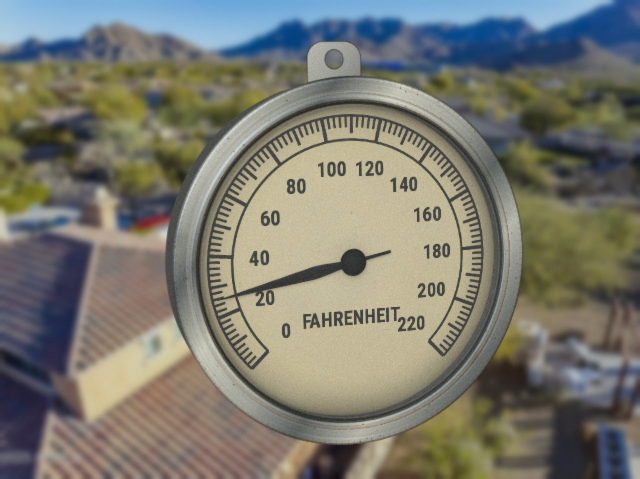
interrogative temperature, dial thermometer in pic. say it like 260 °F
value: 26 °F
